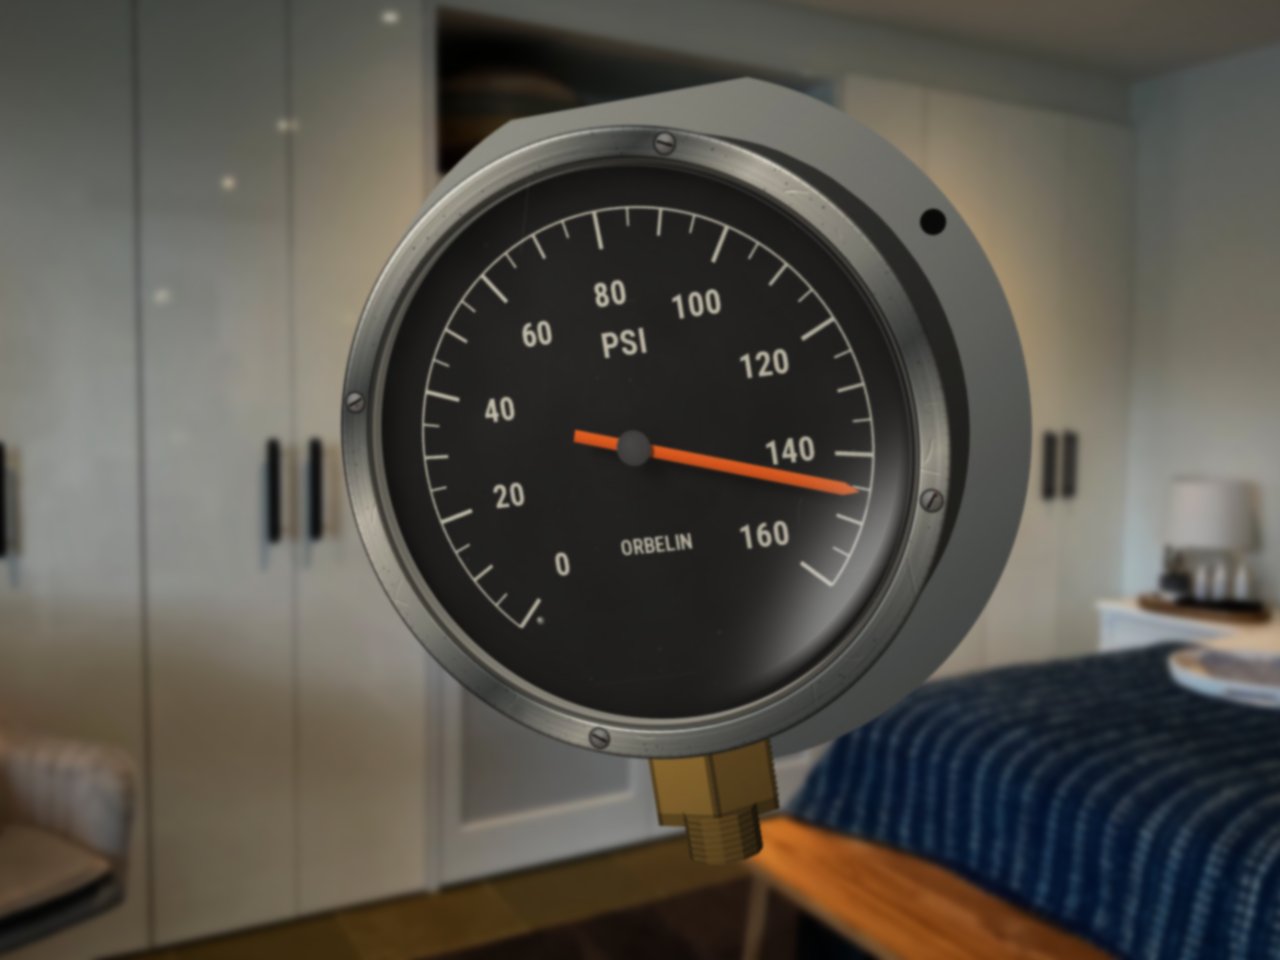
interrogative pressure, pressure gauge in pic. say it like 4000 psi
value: 145 psi
